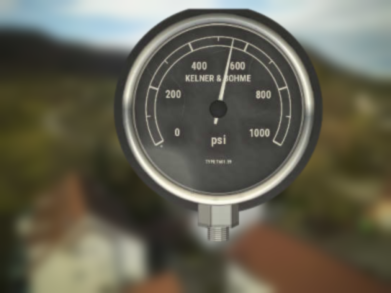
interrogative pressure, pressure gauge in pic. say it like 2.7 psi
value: 550 psi
